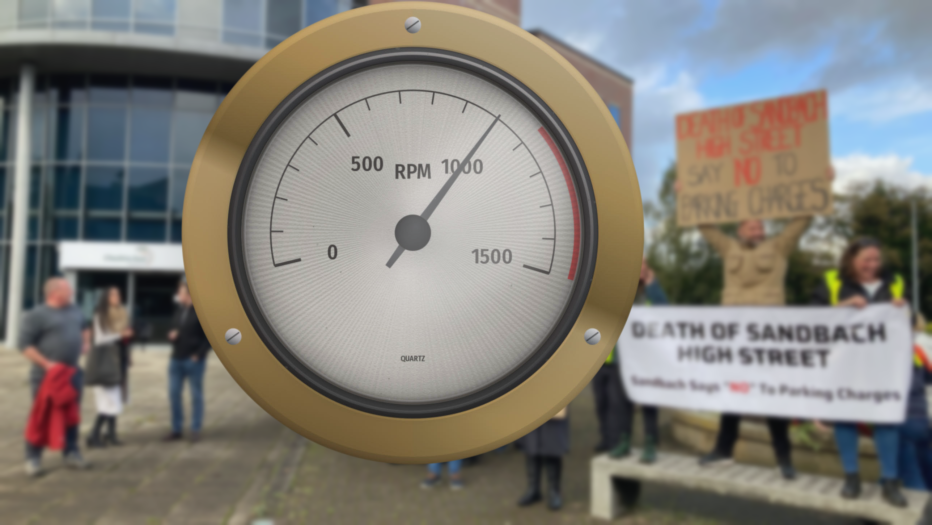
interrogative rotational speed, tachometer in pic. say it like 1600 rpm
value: 1000 rpm
